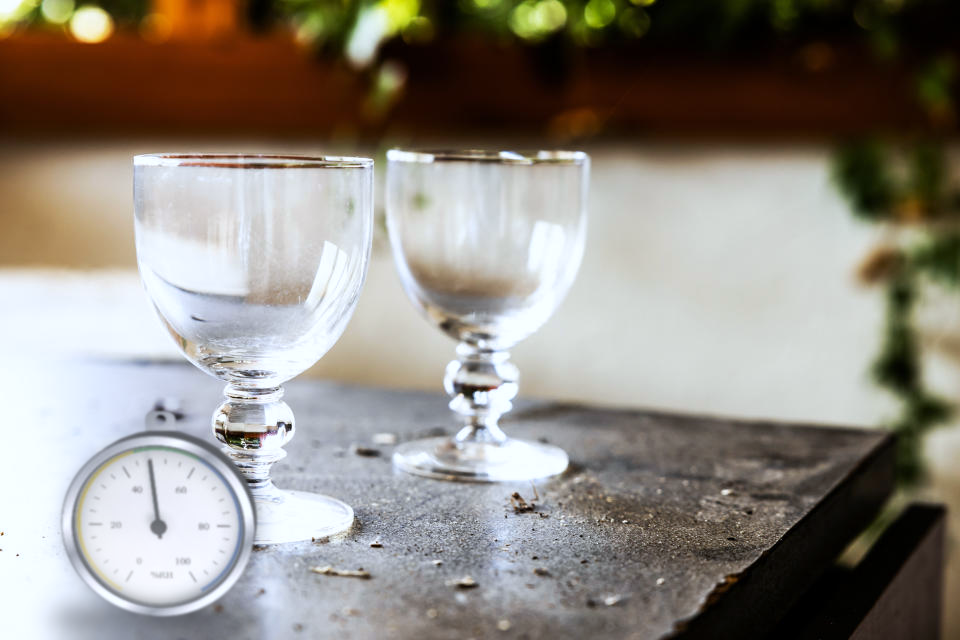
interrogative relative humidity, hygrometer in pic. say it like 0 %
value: 48 %
